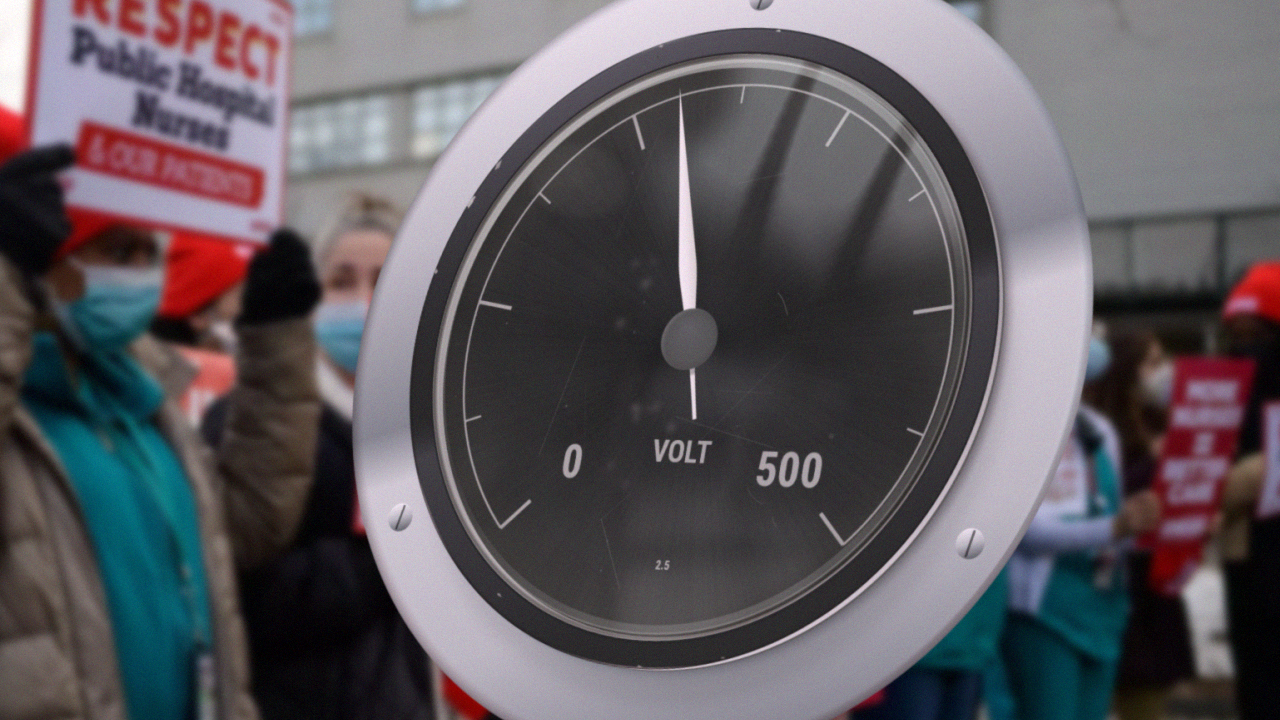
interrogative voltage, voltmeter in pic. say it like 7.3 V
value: 225 V
